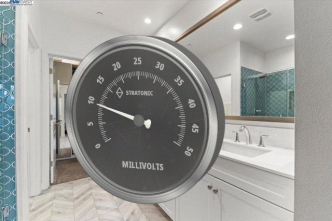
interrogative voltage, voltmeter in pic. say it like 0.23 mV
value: 10 mV
